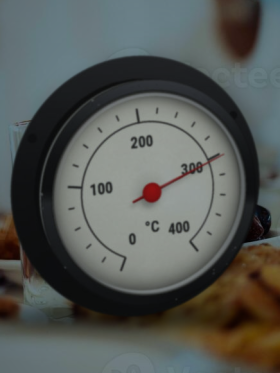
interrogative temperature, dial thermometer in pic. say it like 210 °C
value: 300 °C
